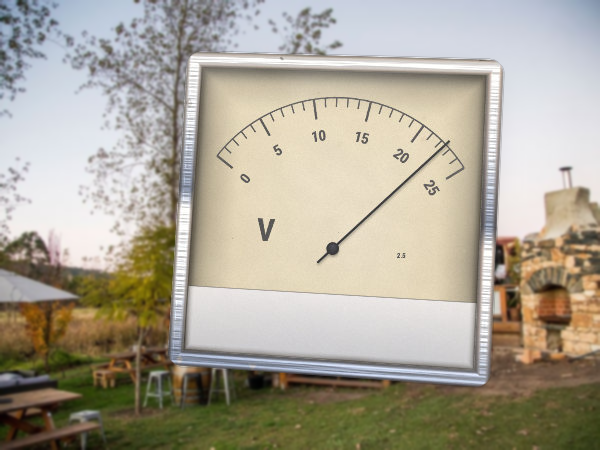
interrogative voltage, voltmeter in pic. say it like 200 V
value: 22.5 V
